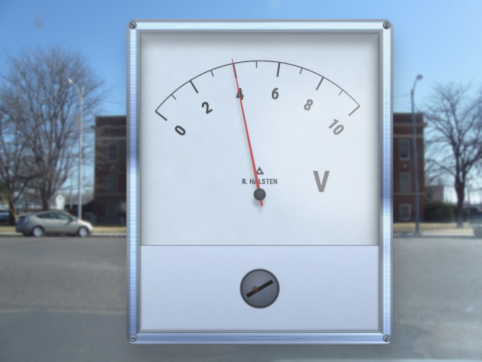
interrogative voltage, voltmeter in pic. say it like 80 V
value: 4 V
